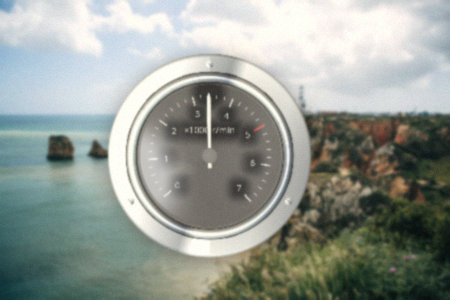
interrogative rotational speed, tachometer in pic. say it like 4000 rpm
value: 3400 rpm
